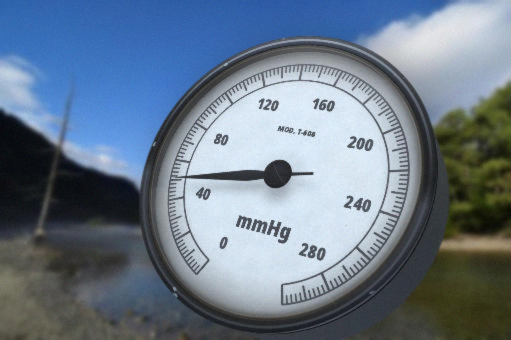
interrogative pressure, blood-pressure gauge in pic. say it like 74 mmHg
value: 50 mmHg
